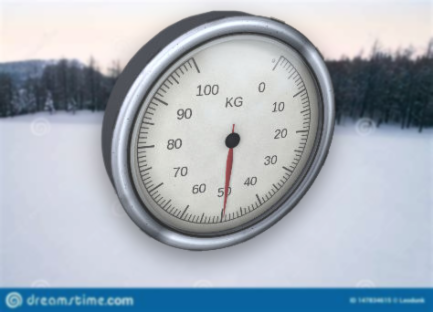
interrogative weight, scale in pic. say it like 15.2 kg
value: 50 kg
